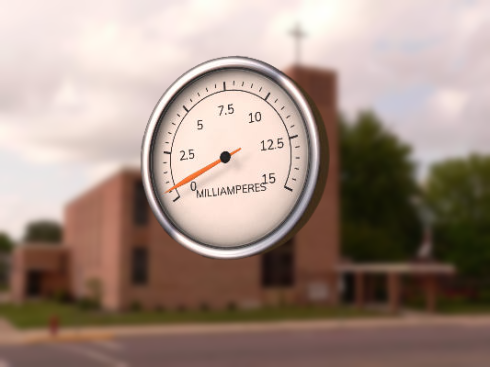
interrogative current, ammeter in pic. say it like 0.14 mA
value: 0.5 mA
